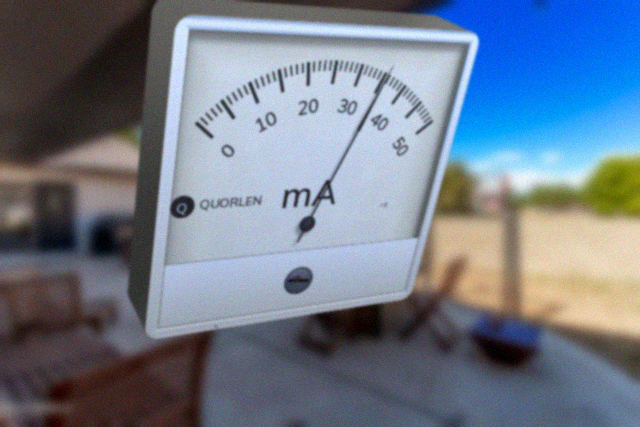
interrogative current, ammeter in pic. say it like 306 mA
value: 35 mA
